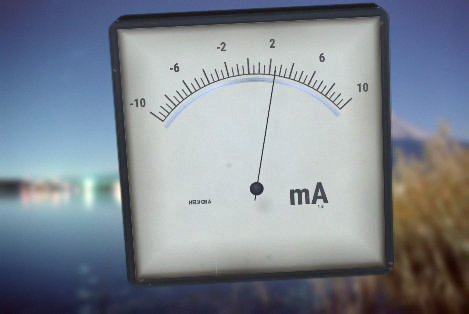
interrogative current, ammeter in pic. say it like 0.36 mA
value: 2.5 mA
